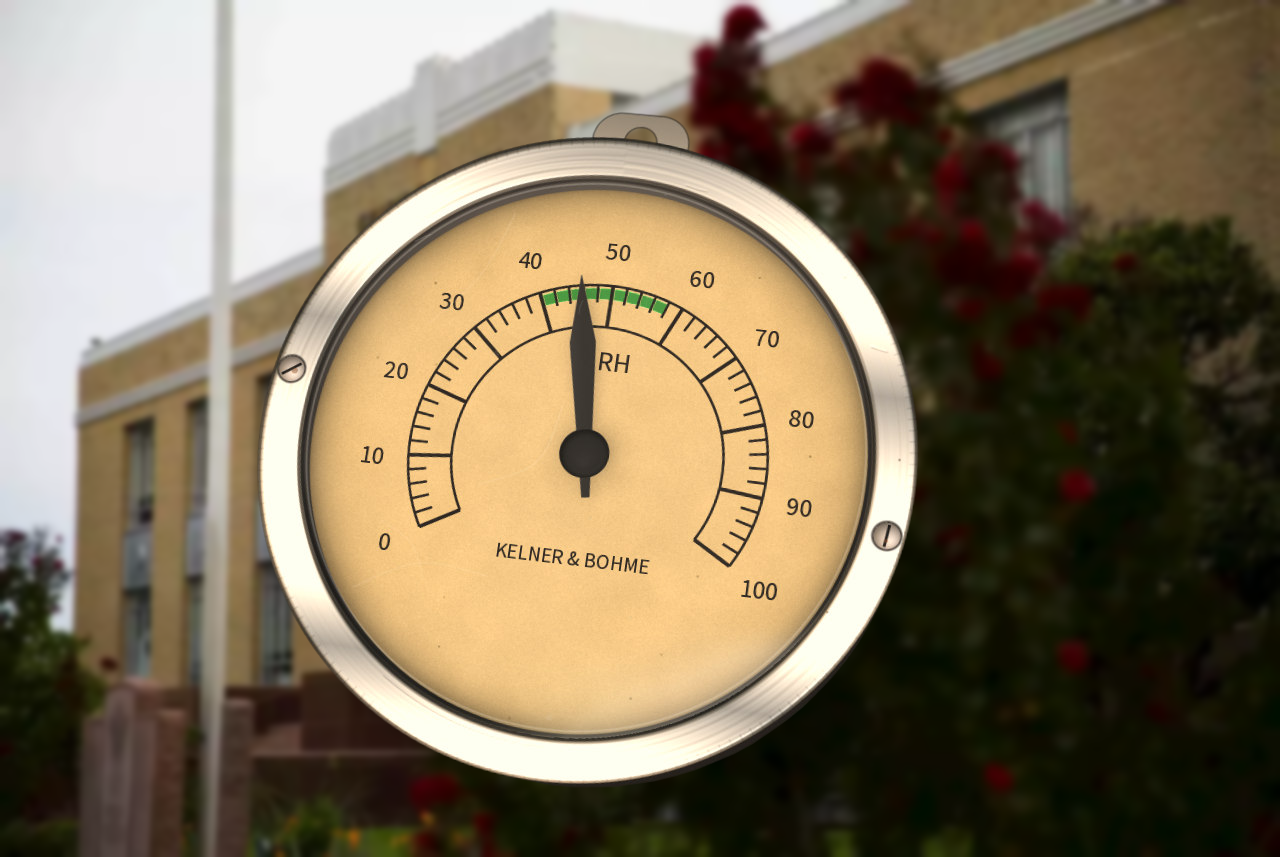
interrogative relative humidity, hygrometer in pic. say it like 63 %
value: 46 %
